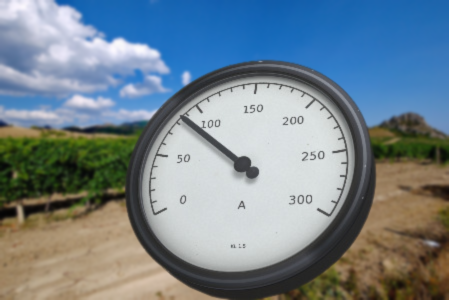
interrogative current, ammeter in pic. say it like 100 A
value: 85 A
